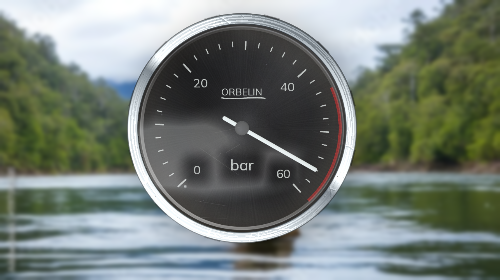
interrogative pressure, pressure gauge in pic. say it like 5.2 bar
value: 56 bar
